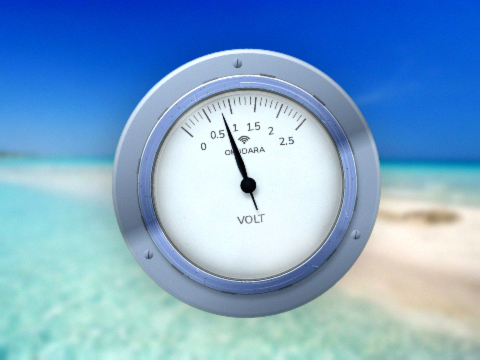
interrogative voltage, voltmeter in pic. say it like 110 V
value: 0.8 V
